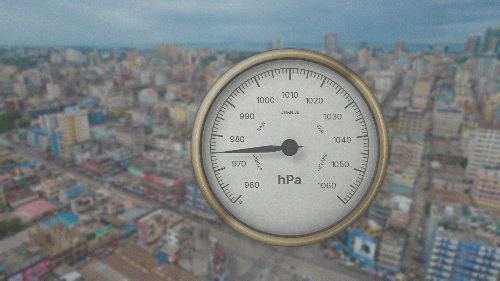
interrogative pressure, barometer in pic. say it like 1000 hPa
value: 975 hPa
